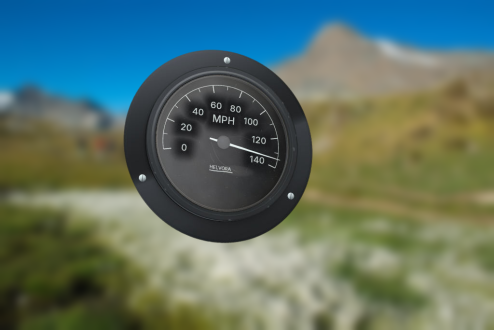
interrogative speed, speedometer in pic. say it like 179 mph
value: 135 mph
